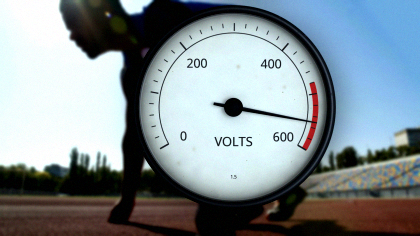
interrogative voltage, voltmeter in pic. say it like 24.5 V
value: 550 V
